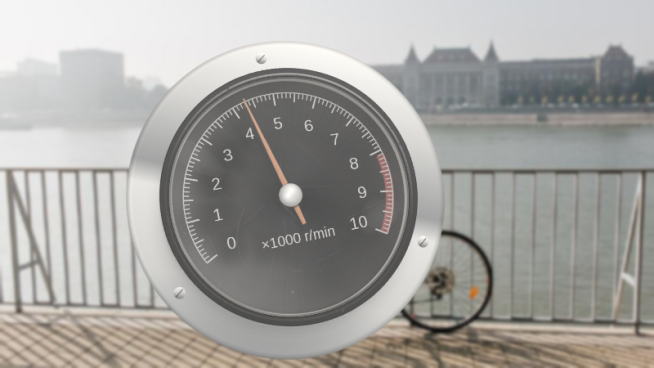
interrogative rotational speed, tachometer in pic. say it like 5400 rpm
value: 4300 rpm
